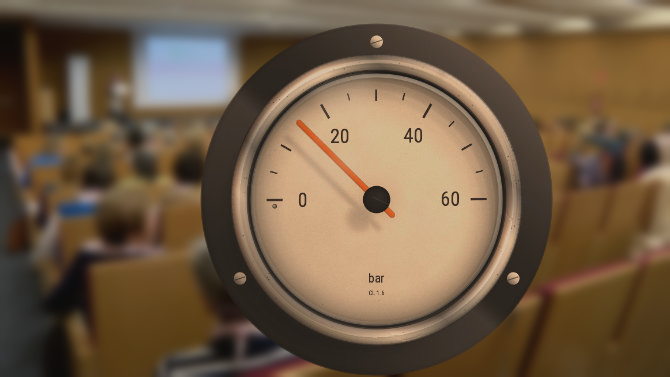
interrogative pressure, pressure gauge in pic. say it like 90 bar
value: 15 bar
